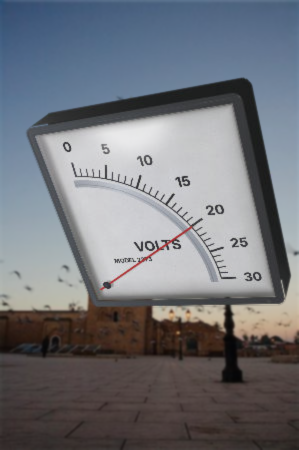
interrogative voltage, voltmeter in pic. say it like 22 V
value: 20 V
